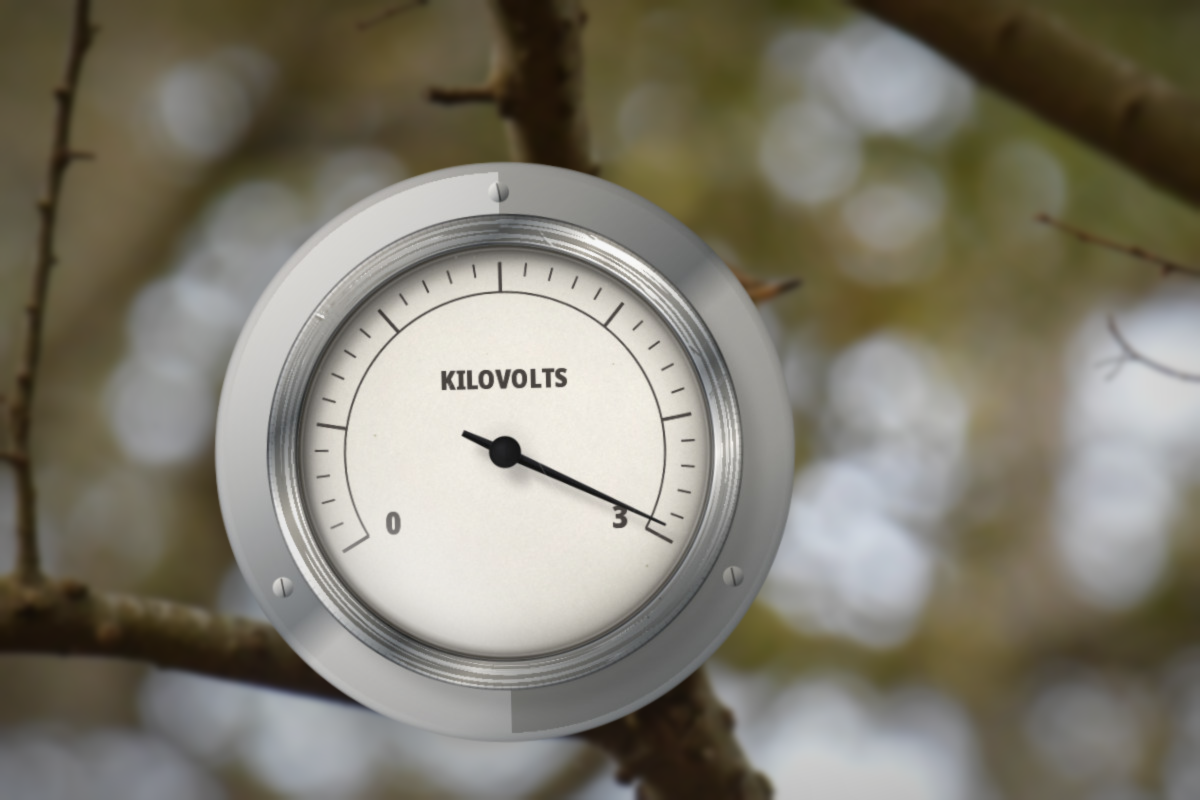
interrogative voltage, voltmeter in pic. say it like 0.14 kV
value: 2.95 kV
